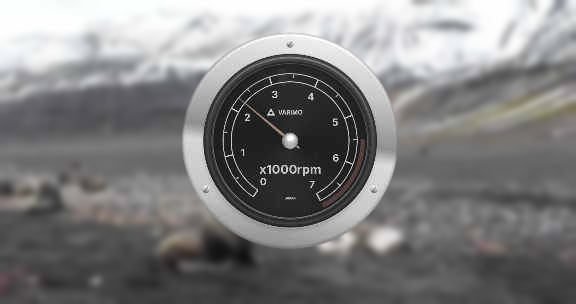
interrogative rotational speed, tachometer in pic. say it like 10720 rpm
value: 2250 rpm
